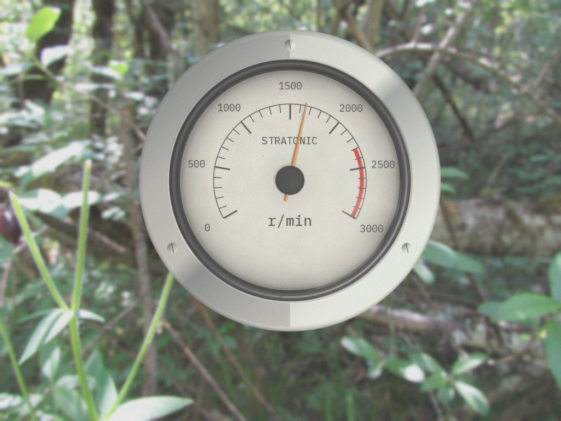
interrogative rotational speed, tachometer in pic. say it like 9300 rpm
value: 1650 rpm
